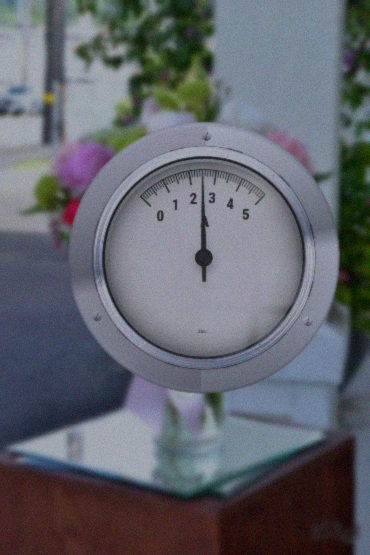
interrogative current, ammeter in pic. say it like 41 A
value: 2.5 A
